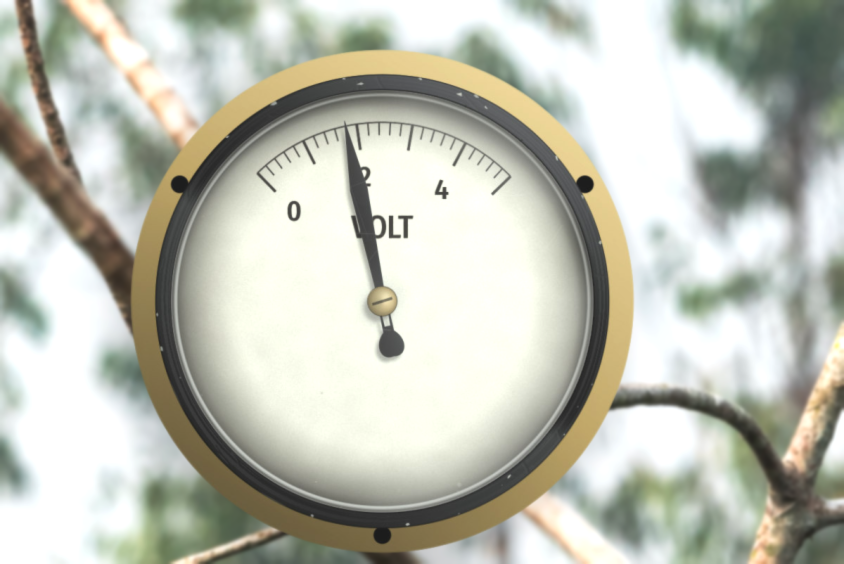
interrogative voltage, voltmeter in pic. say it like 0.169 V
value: 1.8 V
